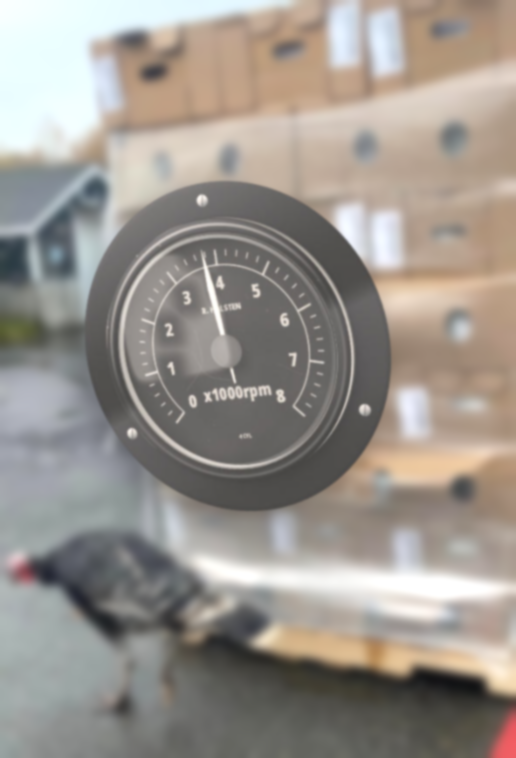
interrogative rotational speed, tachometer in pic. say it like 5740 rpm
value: 3800 rpm
